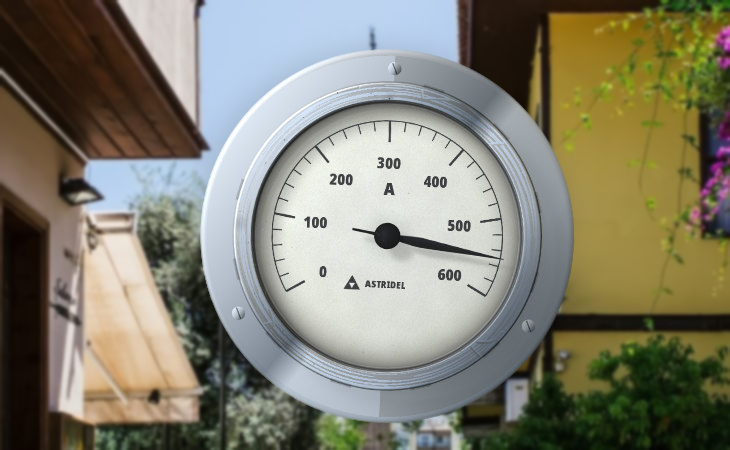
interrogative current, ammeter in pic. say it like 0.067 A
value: 550 A
